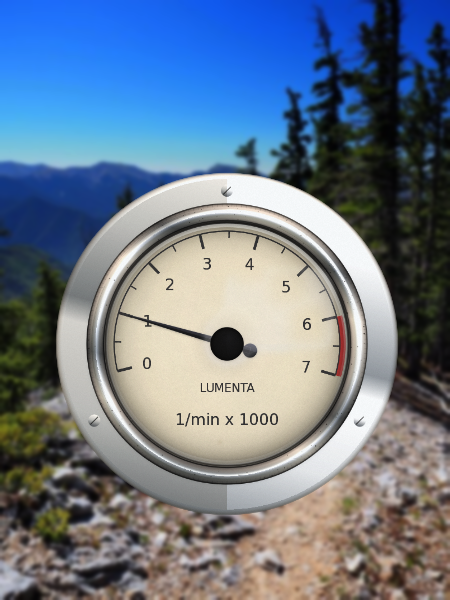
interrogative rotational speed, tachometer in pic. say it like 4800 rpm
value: 1000 rpm
